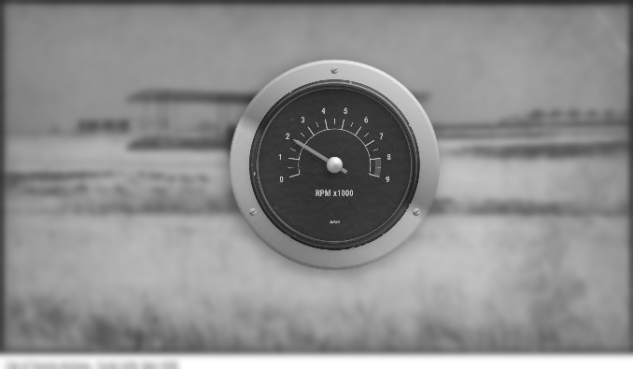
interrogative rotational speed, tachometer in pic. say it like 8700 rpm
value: 2000 rpm
